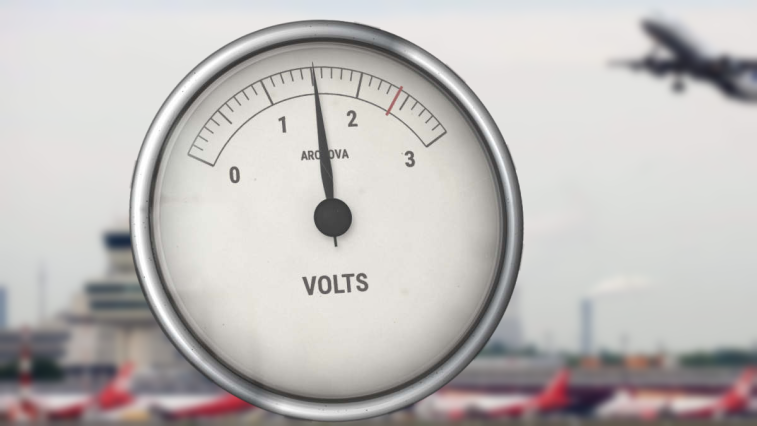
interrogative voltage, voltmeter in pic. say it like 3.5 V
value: 1.5 V
